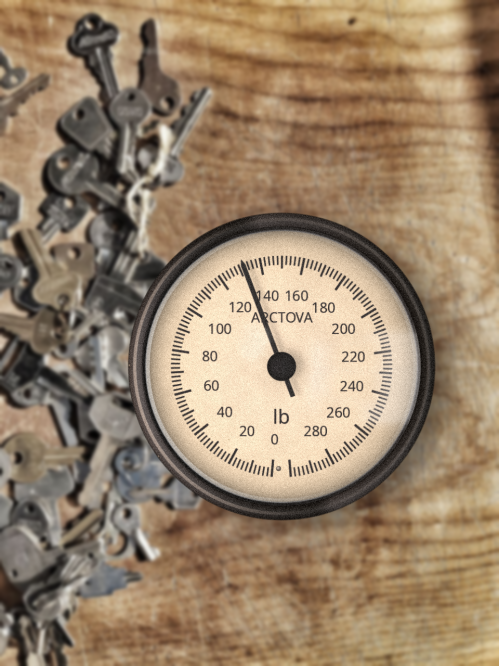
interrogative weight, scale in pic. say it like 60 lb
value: 132 lb
